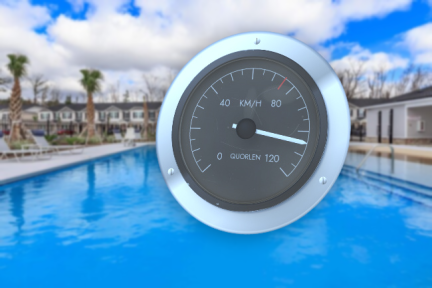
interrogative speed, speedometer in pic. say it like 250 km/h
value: 105 km/h
